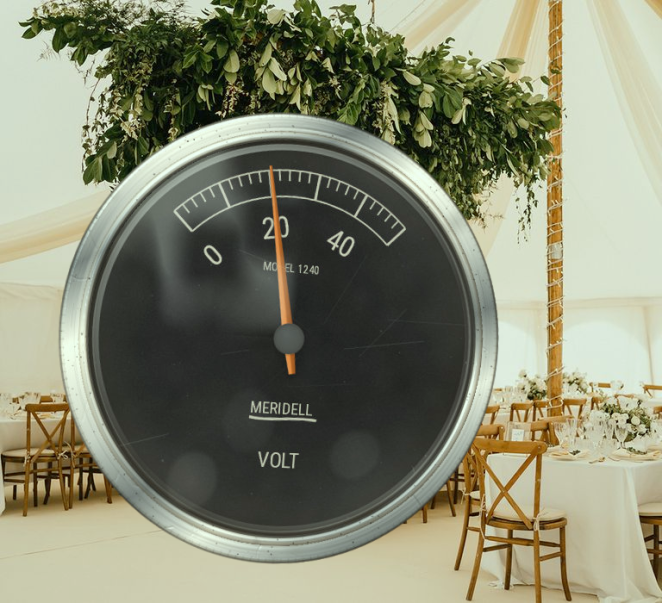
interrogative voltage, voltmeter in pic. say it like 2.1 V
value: 20 V
